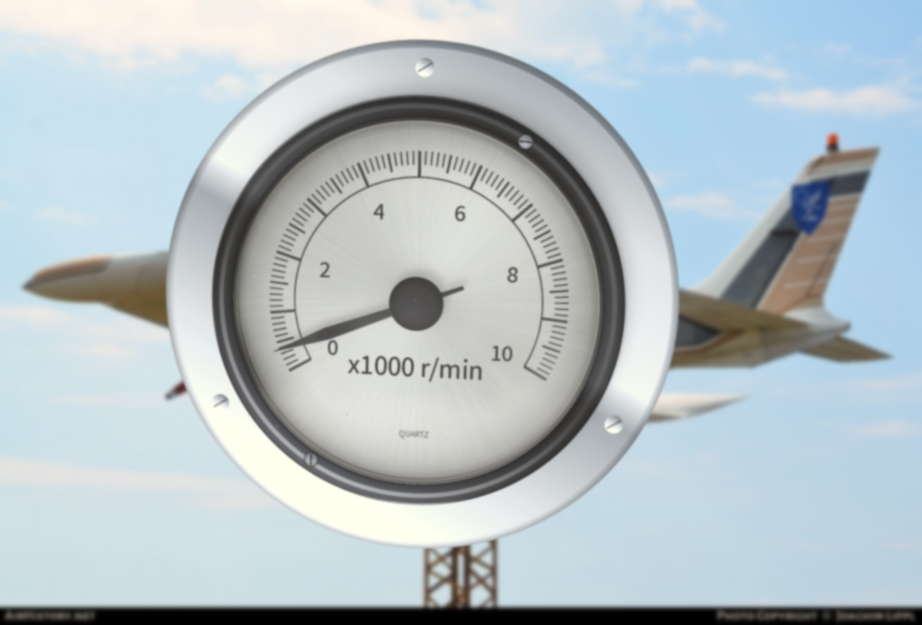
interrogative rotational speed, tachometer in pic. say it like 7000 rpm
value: 400 rpm
